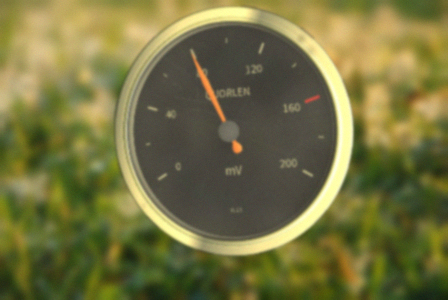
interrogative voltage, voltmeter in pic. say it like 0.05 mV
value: 80 mV
